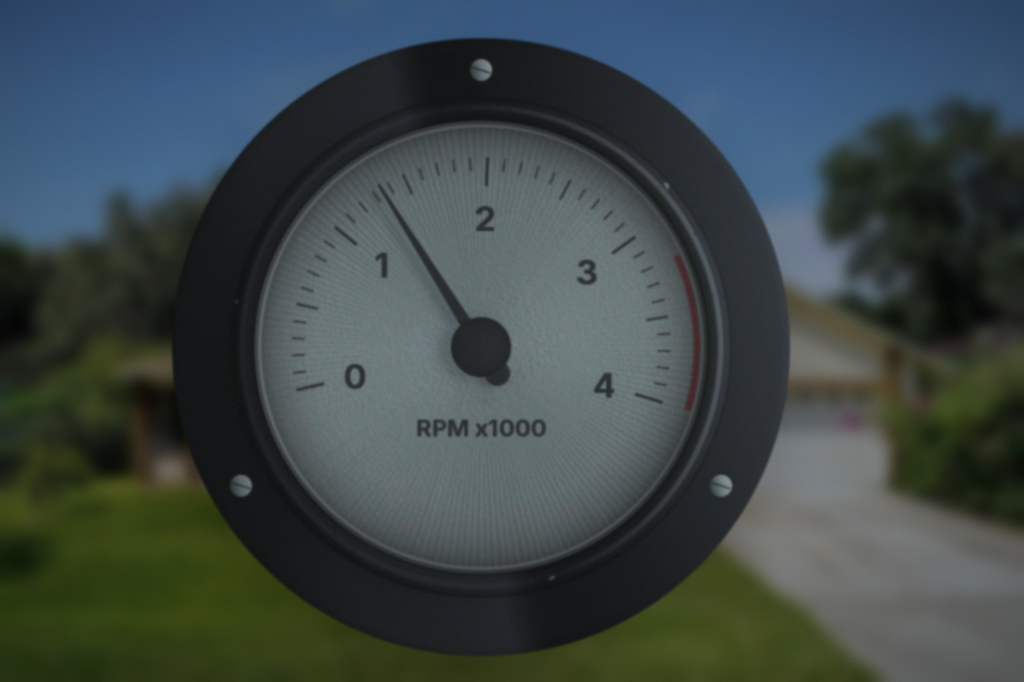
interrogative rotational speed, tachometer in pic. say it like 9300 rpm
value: 1350 rpm
